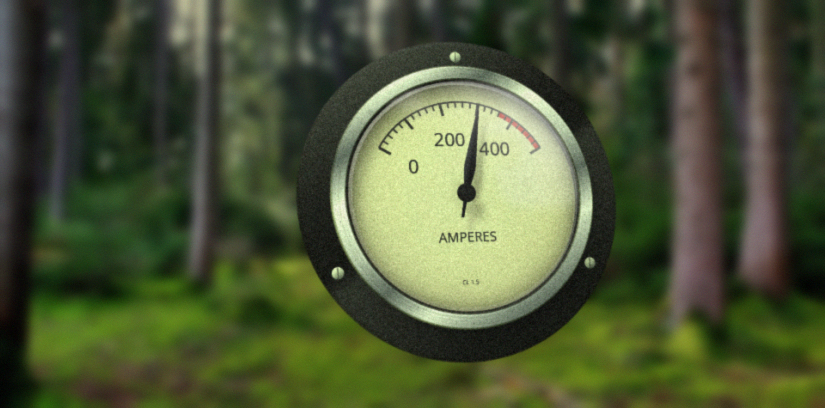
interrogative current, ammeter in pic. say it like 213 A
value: 300 A
